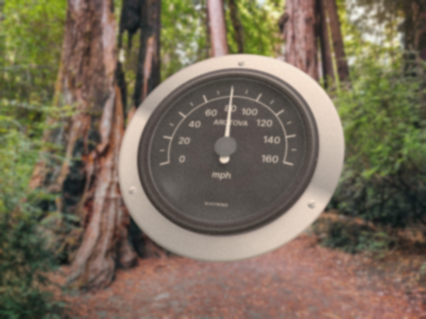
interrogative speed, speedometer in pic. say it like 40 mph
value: 80 mph
